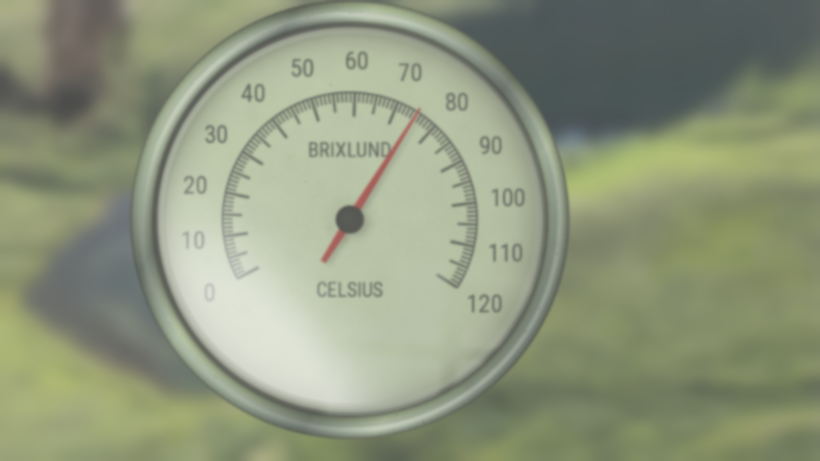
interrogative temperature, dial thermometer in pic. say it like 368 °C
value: 75 °C
